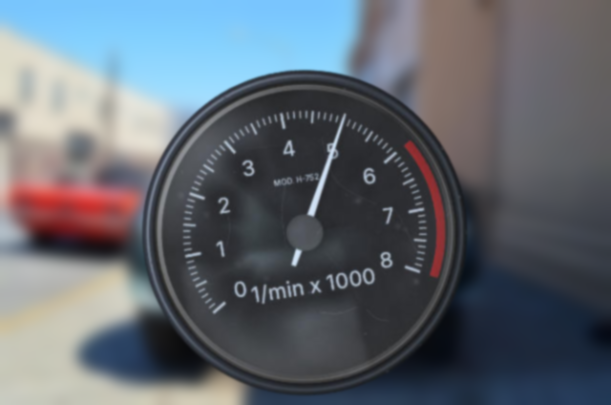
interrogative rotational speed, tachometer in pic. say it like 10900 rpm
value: 5000 rpm
